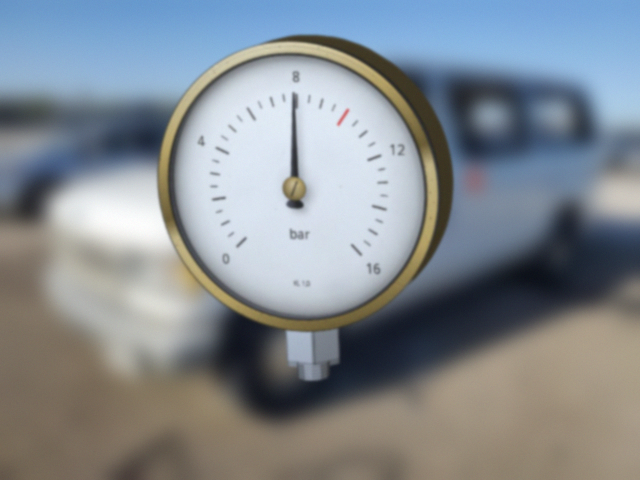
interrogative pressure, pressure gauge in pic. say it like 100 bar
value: 8 bar
